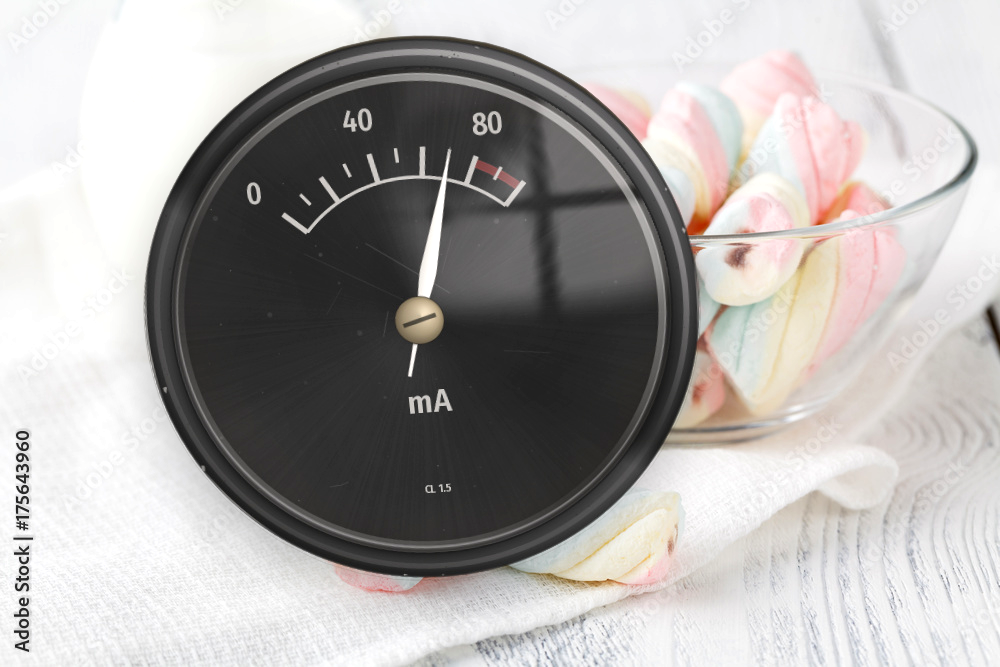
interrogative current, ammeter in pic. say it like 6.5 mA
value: 70 mA
